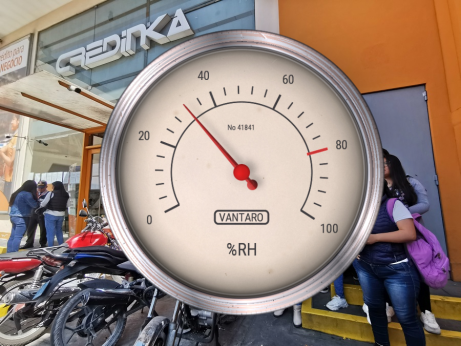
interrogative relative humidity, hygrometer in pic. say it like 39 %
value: 32 %
